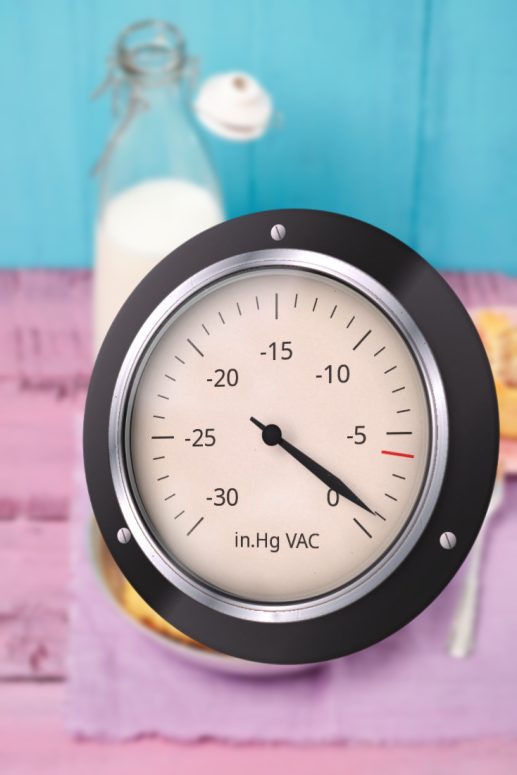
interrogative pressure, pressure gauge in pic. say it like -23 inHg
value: -1 inHg
